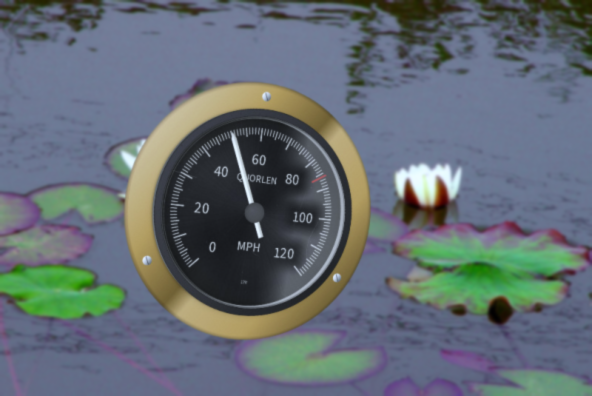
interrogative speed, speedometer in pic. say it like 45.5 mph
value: 50 mph
